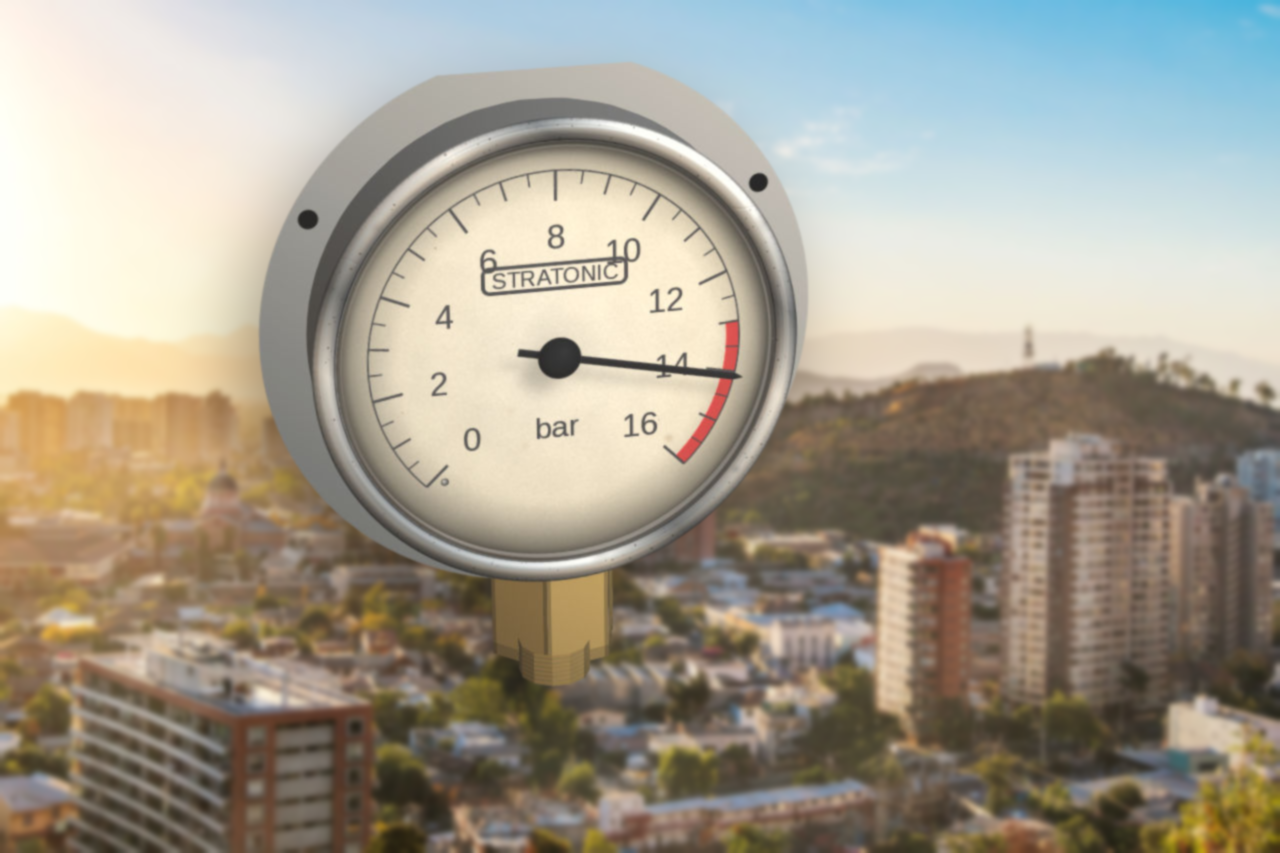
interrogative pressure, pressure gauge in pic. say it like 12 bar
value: 14 bar
